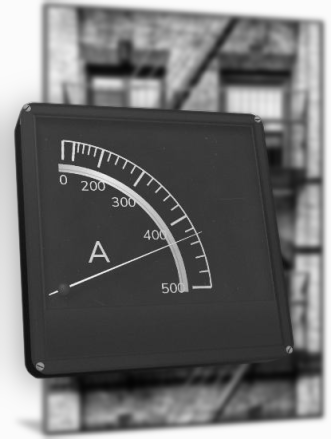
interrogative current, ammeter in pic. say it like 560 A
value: 430 A
